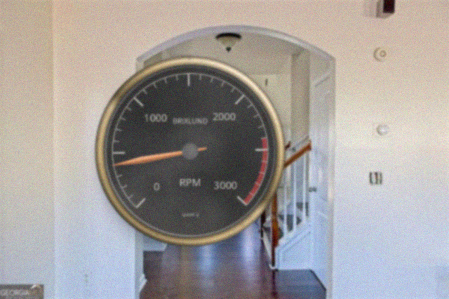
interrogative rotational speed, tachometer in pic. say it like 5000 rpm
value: 400 rpm
